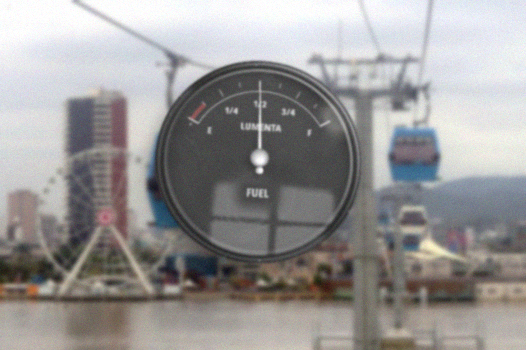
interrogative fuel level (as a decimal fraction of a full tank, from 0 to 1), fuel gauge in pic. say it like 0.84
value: 0.5
